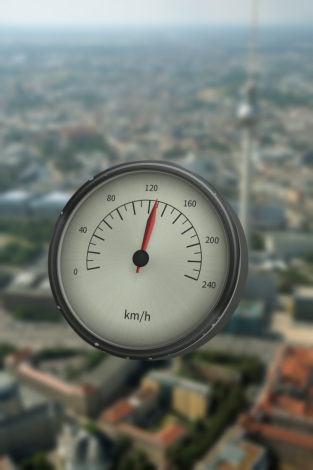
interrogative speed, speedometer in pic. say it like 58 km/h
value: 130 km/h
